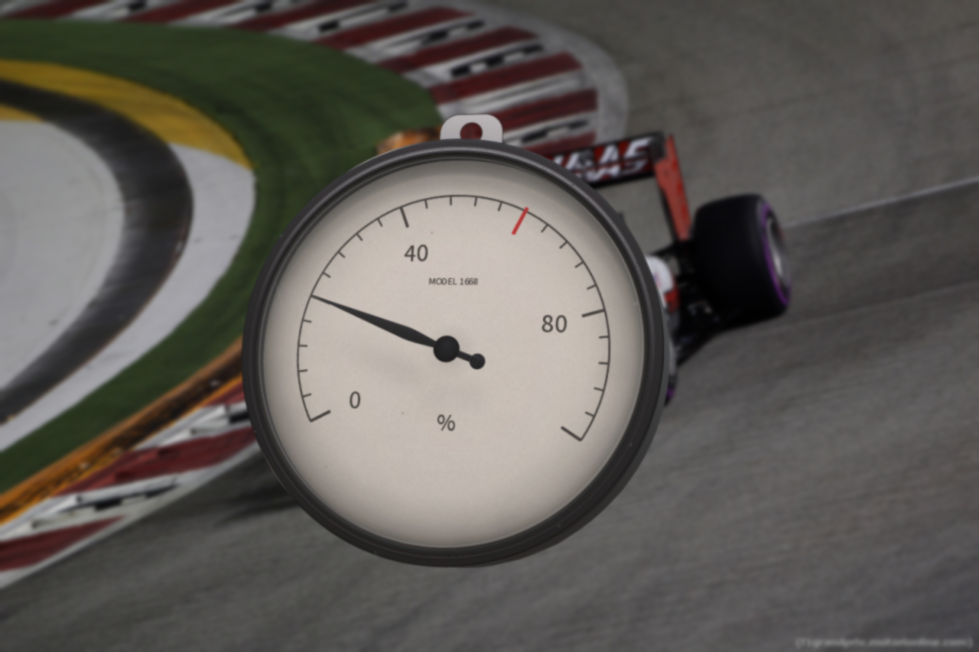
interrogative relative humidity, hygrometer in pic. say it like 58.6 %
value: 20 %
